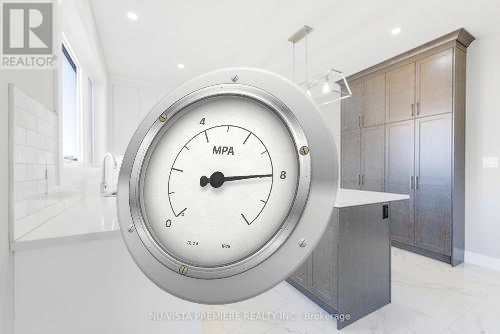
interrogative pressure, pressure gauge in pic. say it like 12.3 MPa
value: 8 MPa
